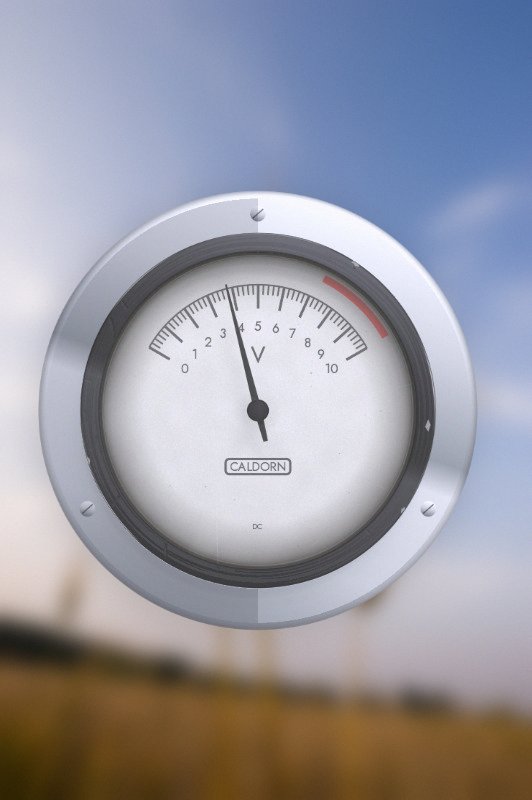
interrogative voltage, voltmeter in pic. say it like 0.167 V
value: 3.8 V
